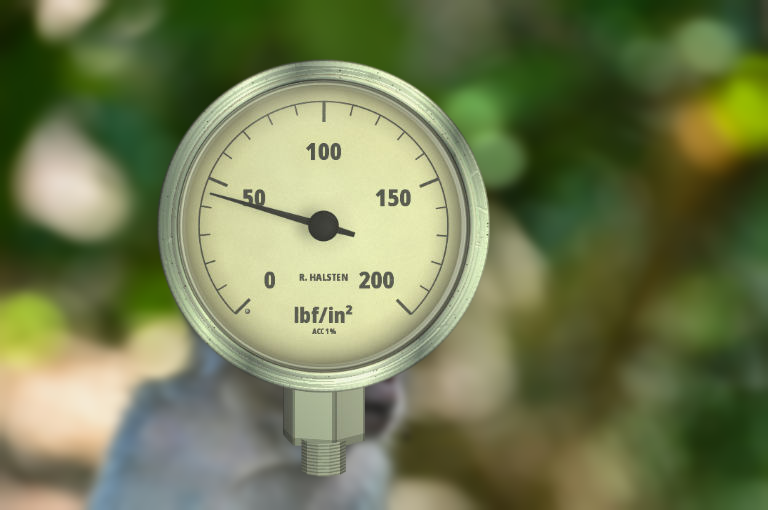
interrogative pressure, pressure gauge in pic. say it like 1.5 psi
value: 45 psi
